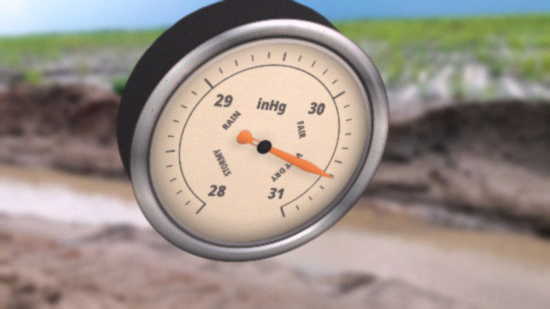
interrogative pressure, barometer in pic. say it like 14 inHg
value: 30.6 inHg
